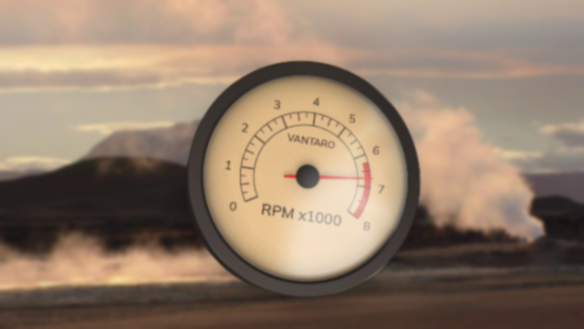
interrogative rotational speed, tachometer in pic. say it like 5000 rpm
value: 6750 rpm
